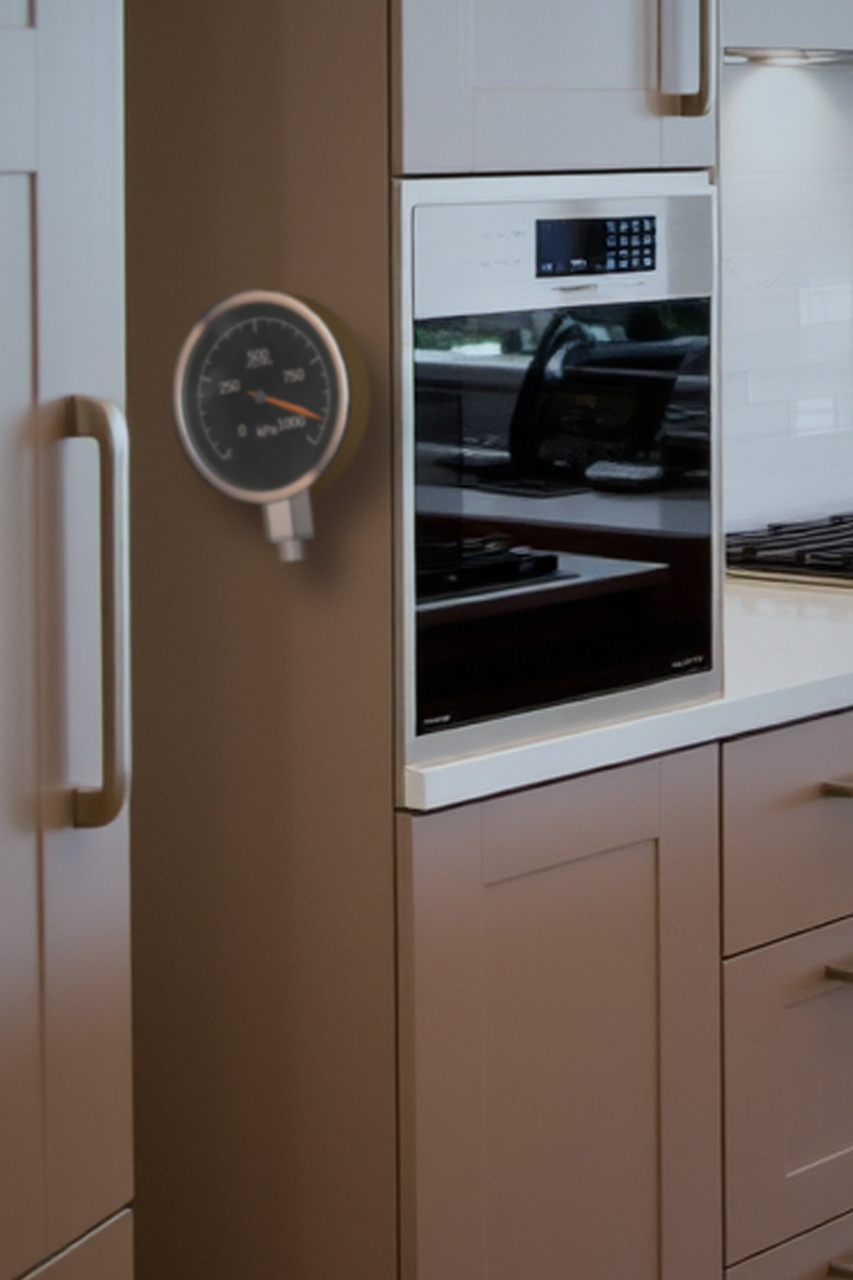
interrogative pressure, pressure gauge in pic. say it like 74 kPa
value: 925 kPa
